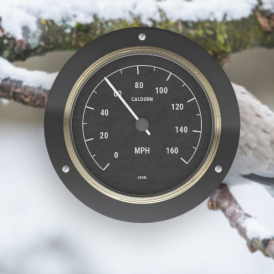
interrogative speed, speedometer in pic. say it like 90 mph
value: 60 mph
